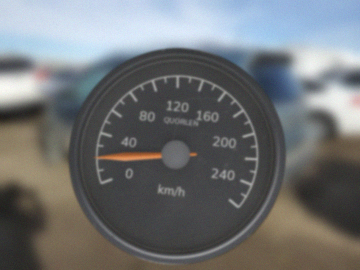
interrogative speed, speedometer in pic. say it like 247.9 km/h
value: 20 km/h
